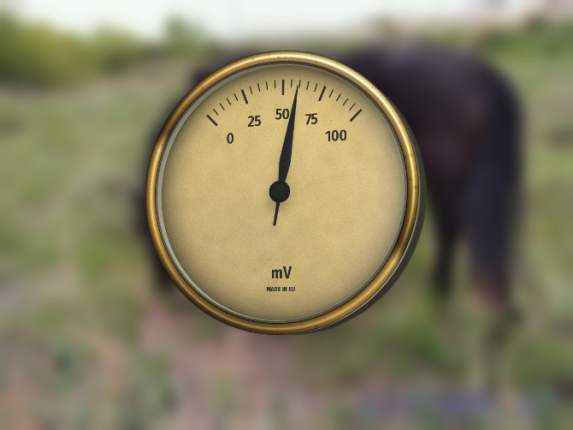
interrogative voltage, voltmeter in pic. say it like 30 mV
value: 60 mV
